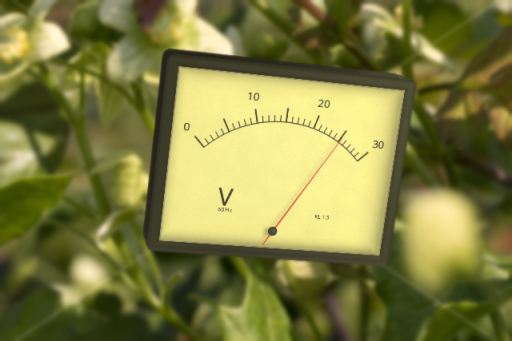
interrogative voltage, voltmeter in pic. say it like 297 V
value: 25 V
